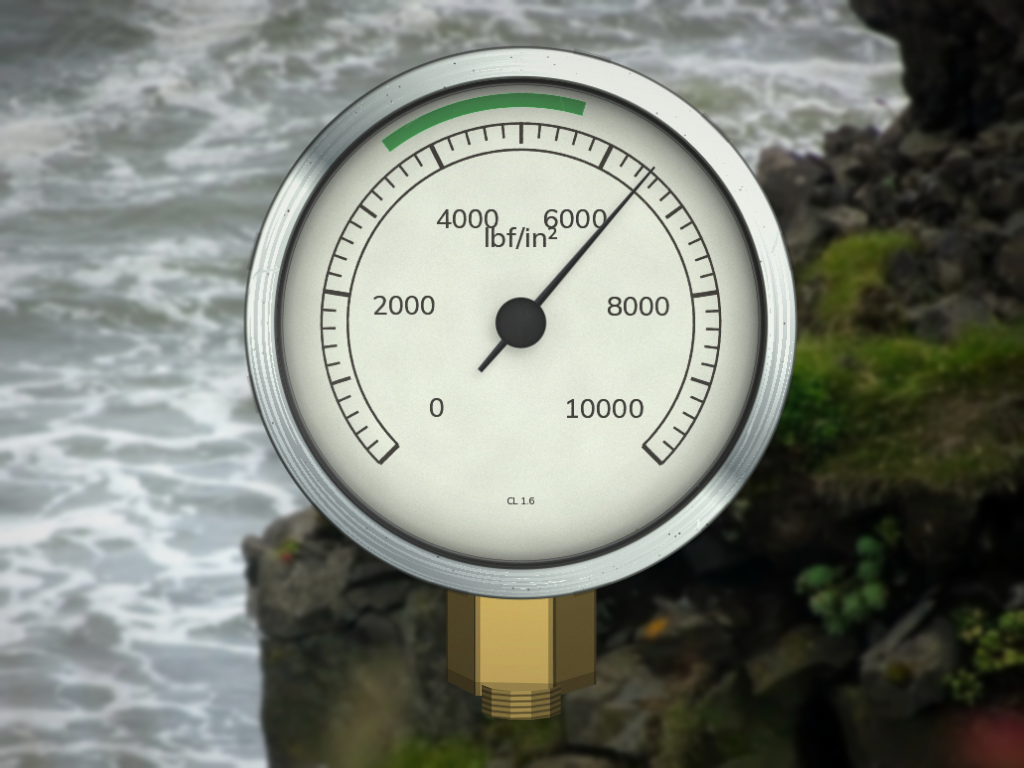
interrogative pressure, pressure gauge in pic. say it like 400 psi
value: 6500 psi
